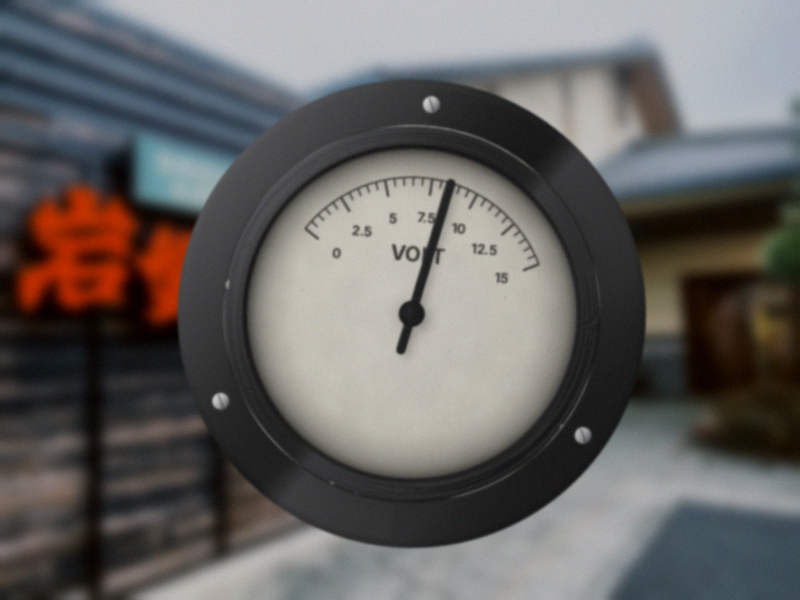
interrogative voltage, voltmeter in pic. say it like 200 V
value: 8.5 V
